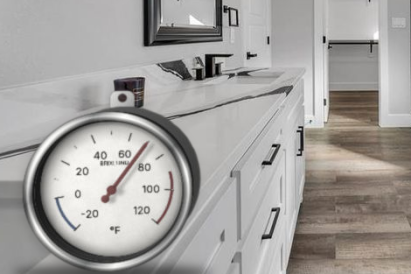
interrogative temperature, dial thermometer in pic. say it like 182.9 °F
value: 70 °F
